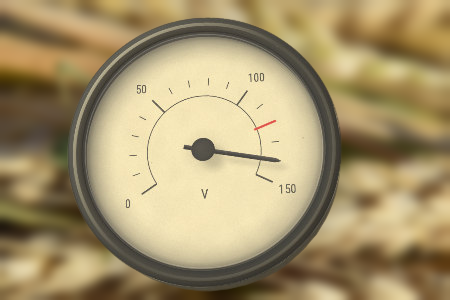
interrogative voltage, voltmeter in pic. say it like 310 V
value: 140 V
